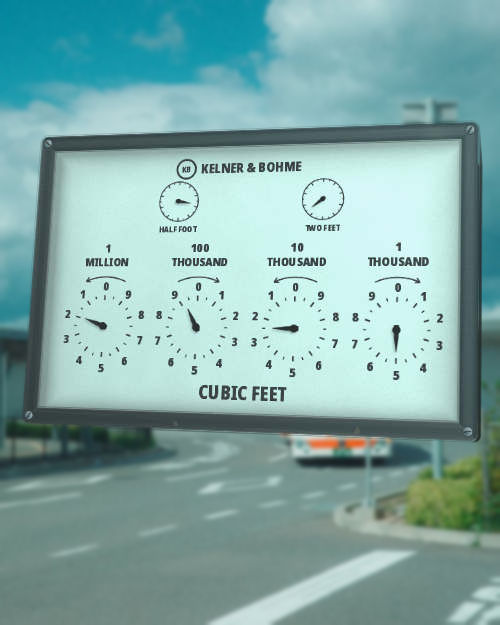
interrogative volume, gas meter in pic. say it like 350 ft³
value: 192500 ft³
